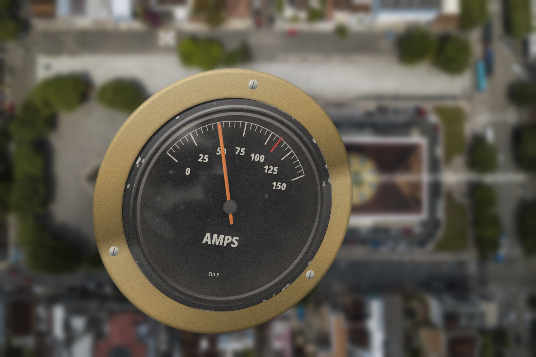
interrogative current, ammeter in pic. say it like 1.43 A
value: 50 A
